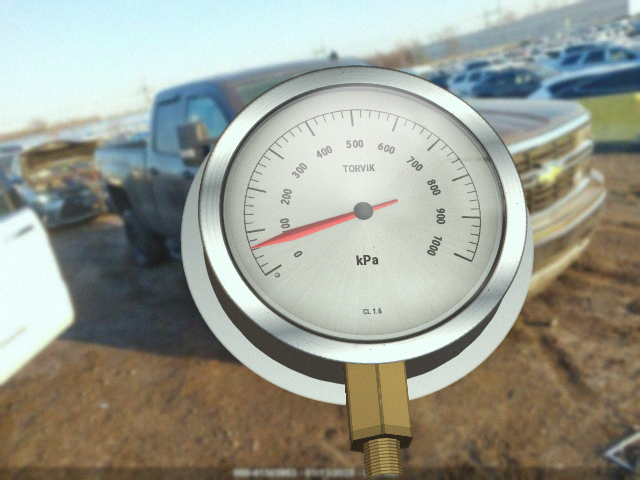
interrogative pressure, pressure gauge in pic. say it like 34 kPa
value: 60 kPa
